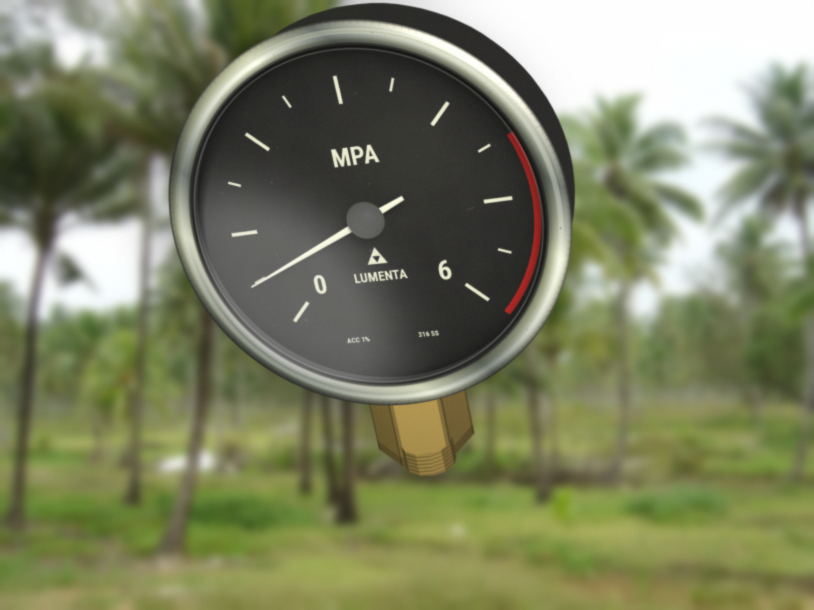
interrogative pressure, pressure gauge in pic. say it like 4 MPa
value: 0.5 MPa
